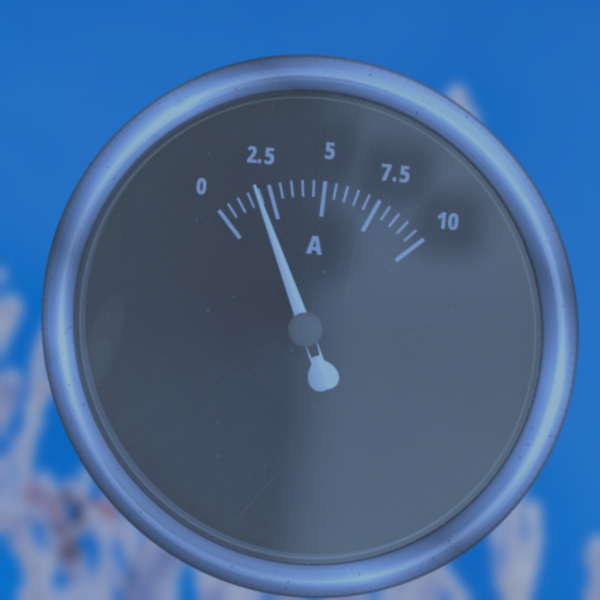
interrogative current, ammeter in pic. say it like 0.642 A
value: 2 A
